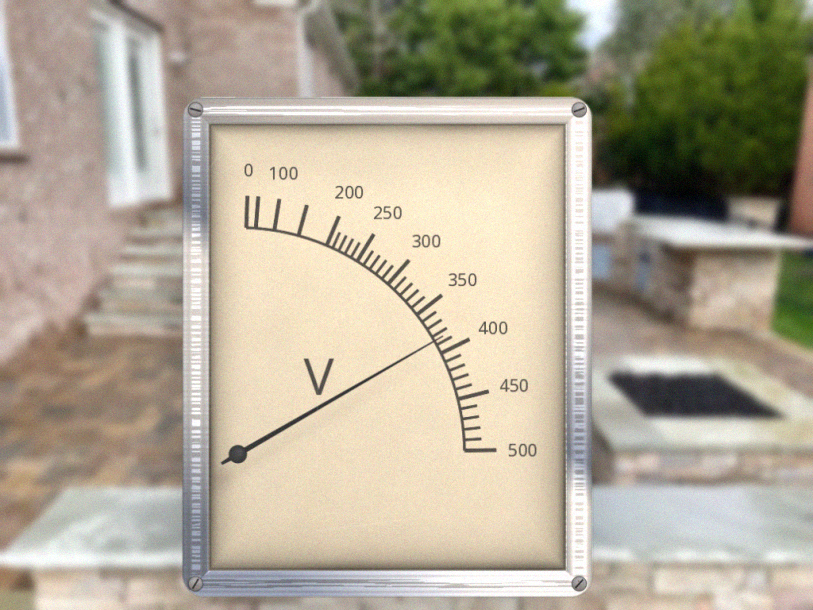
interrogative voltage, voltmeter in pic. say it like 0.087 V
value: 385 V
